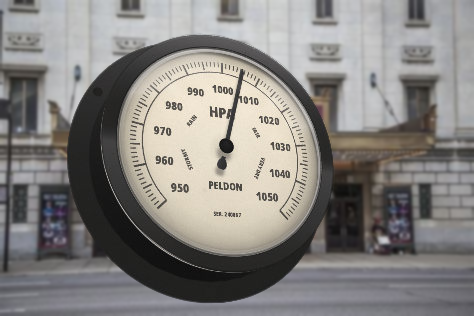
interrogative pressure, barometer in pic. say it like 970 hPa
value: 1005 hPa
